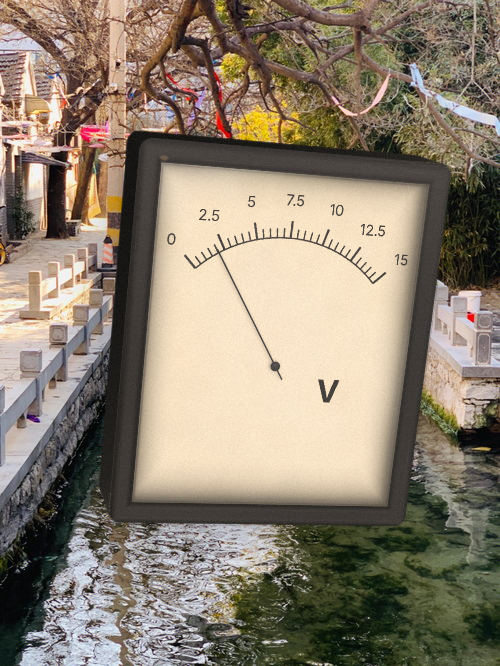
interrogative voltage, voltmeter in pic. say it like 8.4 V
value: 2 V
